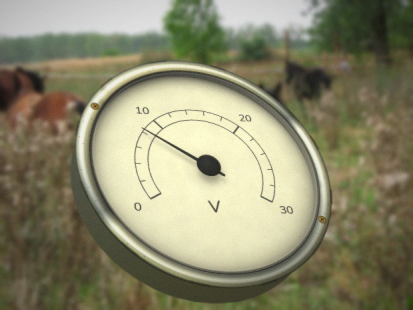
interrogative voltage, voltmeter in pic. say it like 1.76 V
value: 8 V
